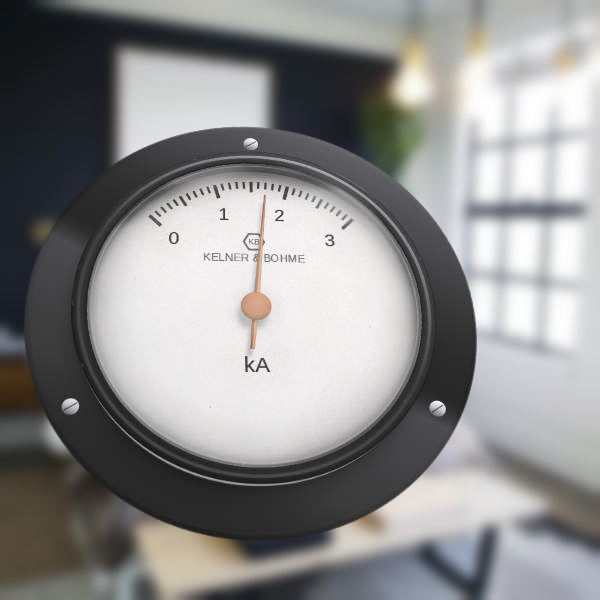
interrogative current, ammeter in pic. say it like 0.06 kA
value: 1.7 kA
